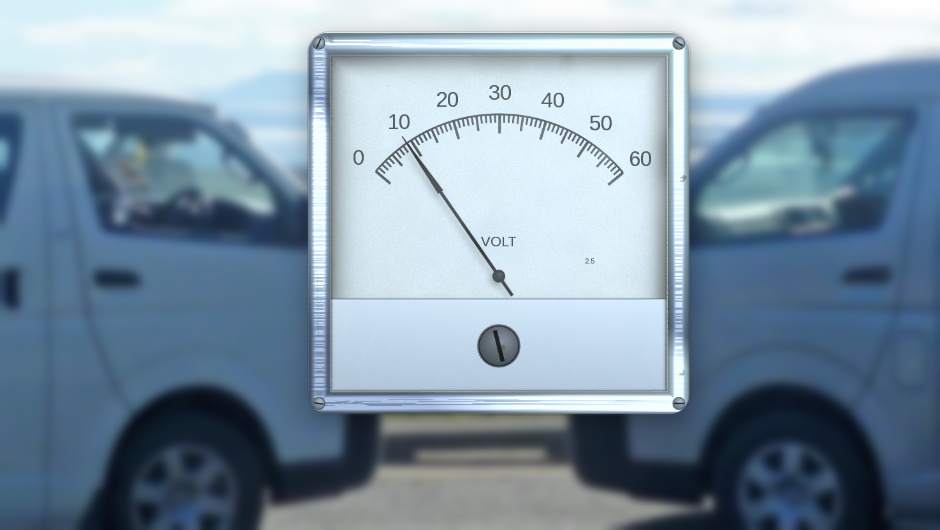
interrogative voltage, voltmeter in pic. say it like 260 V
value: 9 V
